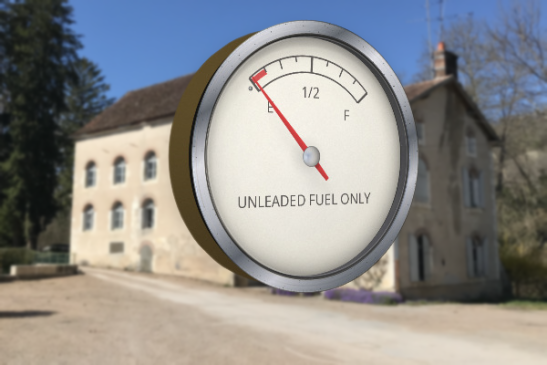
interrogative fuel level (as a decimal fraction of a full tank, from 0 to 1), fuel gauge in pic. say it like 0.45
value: 0
